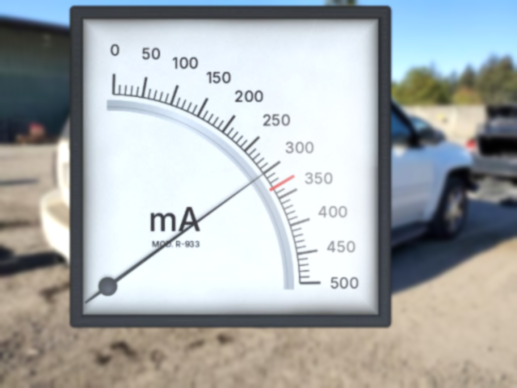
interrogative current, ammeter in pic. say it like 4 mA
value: 300 mA
